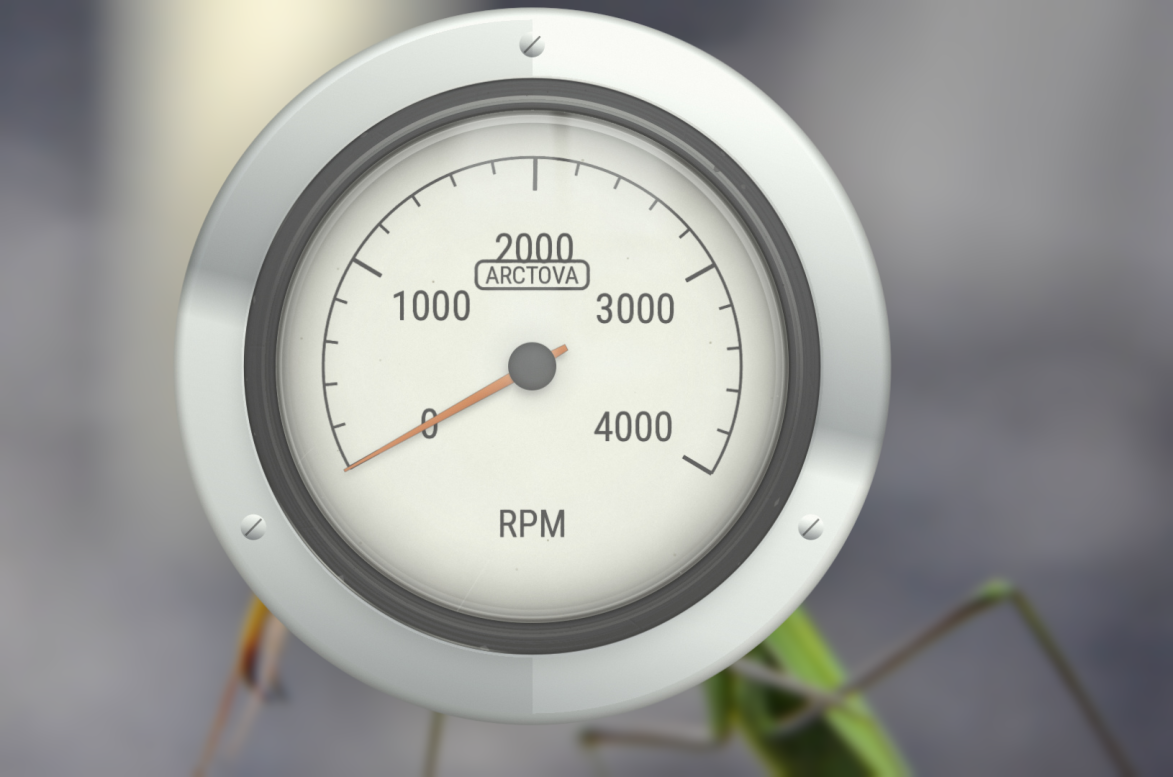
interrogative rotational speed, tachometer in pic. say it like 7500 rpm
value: 0 rpm
